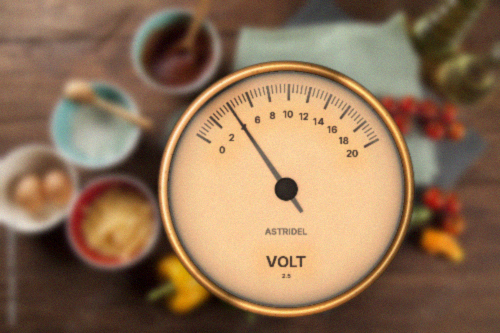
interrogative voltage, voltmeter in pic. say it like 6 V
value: 4 V
